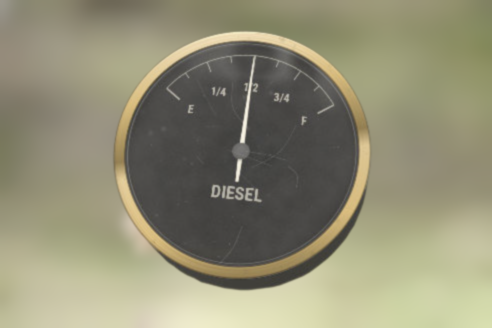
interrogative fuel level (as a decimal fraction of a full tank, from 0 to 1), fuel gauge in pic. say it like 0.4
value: 0.5
